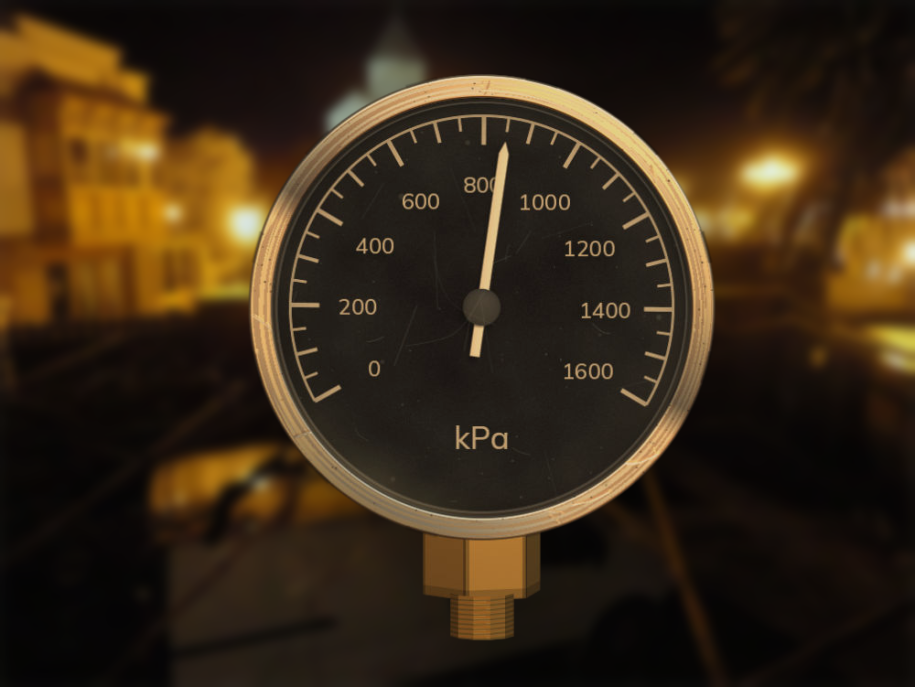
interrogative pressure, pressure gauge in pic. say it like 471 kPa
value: 850 kPa
